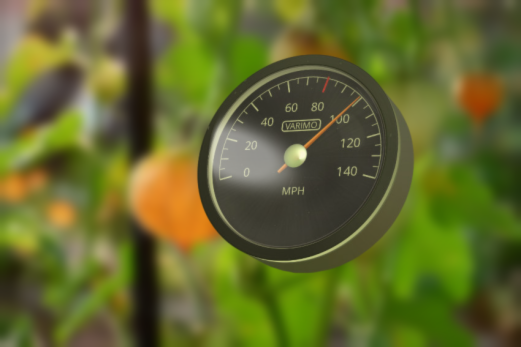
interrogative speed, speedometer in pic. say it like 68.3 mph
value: 100 mph
